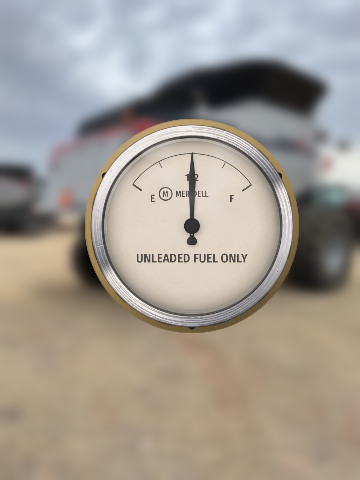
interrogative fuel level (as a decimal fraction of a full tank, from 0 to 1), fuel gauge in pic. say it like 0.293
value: 0.5
